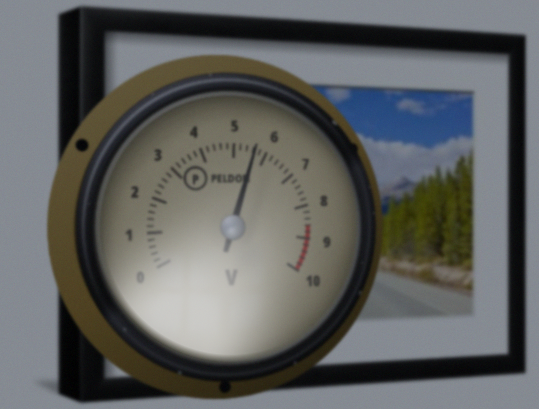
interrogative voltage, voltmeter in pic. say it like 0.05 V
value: 5.6 V
